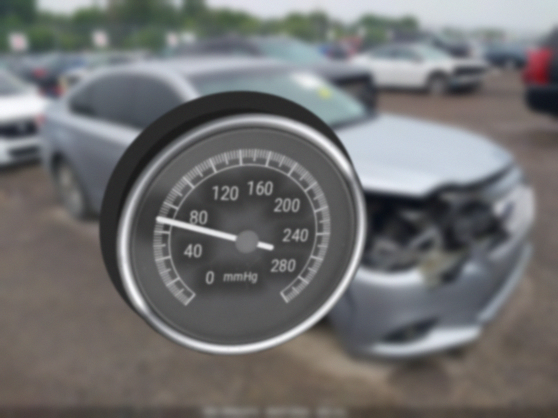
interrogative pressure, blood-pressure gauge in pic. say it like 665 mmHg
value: 70 mmHg
